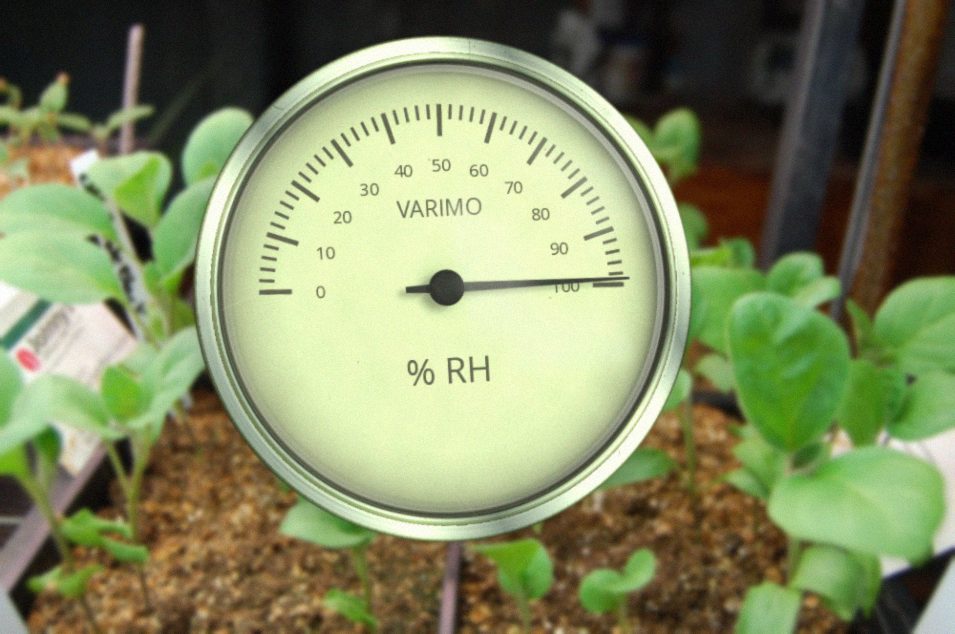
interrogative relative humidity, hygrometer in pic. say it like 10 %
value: 99 %
